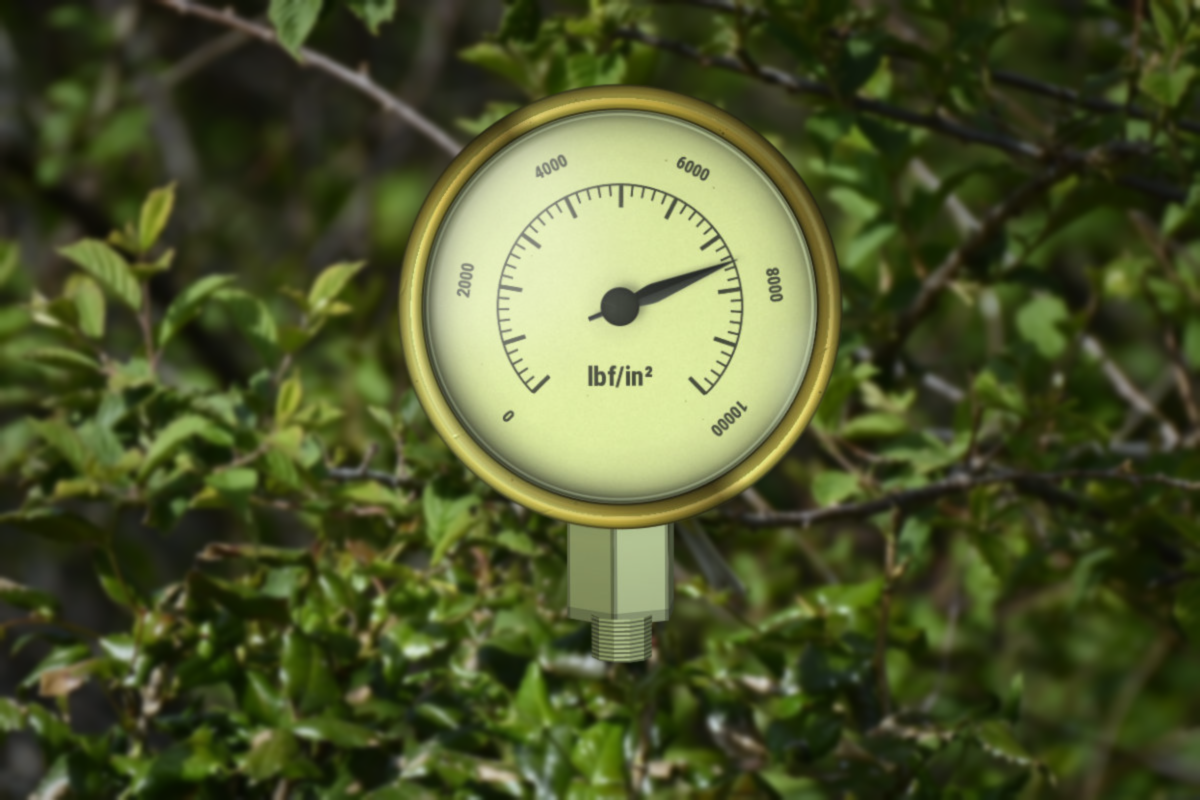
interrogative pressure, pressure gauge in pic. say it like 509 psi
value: 7500 psi
